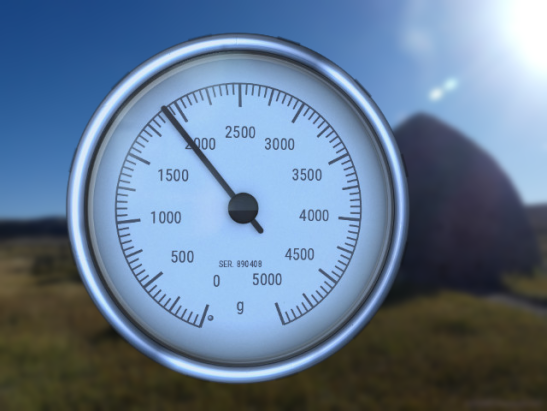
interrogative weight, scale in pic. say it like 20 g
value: 1900 g
